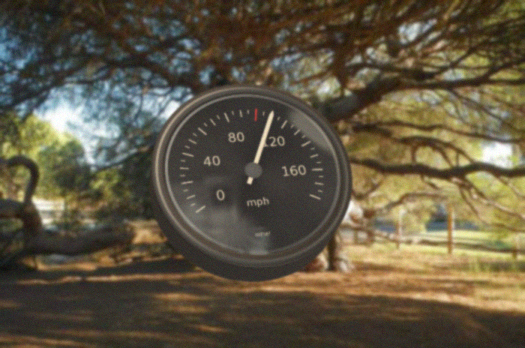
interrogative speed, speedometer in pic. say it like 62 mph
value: 110 mph
